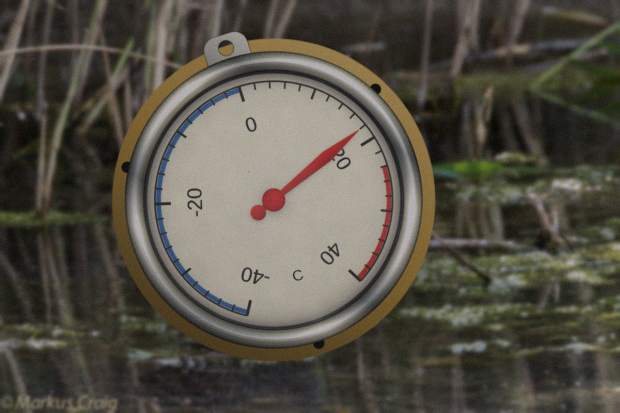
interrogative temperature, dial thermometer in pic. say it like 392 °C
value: 18 °C
